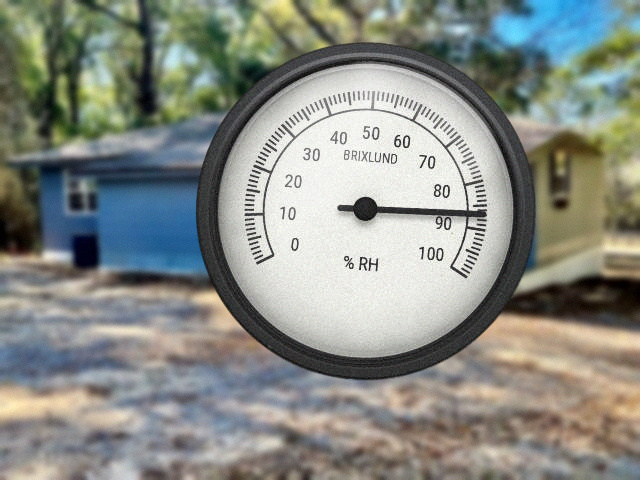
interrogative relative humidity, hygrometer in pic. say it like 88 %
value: 87 %
